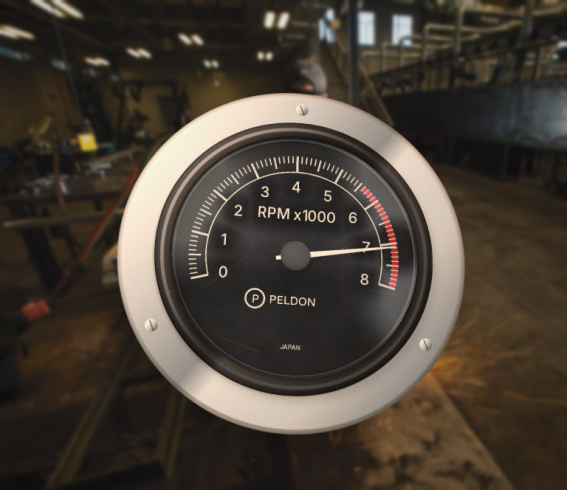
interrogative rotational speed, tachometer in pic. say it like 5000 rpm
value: 7100 rpm
